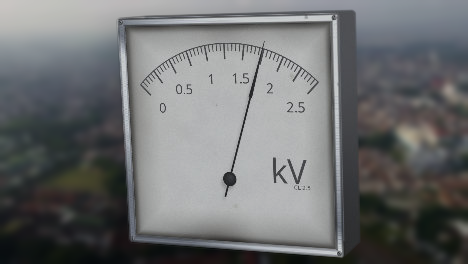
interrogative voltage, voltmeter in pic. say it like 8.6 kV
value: 1.75 kV
